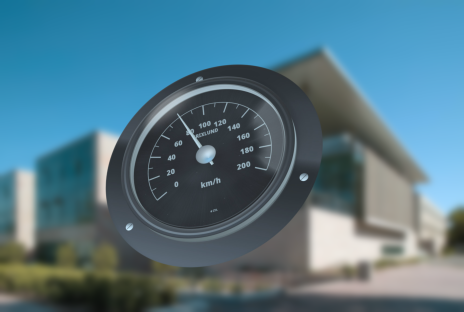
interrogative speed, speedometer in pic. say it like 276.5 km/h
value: 80 km/h
